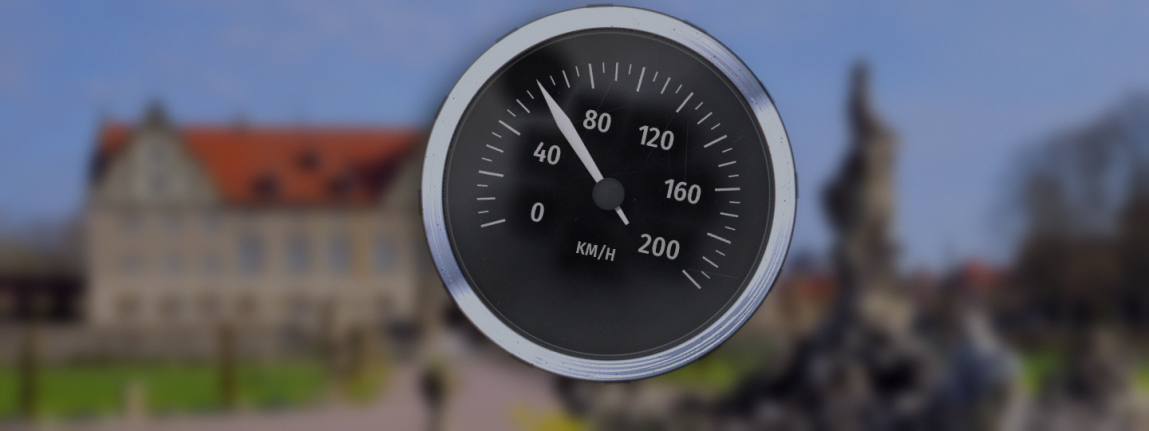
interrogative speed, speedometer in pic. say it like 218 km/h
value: 60 km/h
